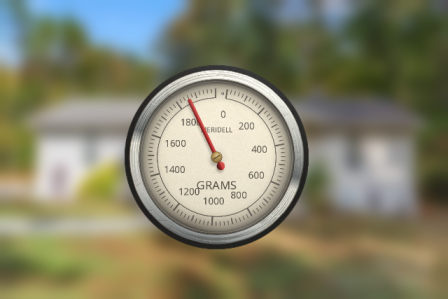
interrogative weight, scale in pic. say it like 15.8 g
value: 1860 g
